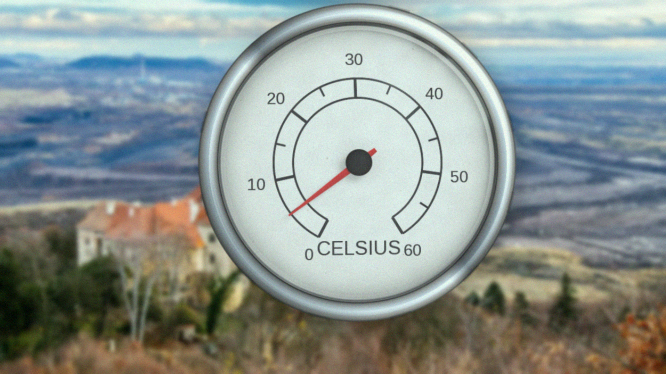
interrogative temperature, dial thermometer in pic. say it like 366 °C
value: 5 °C
